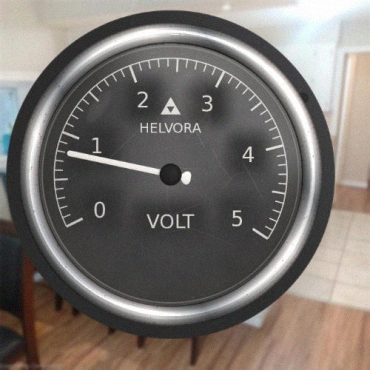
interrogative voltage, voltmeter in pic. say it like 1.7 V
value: 0.8 V
